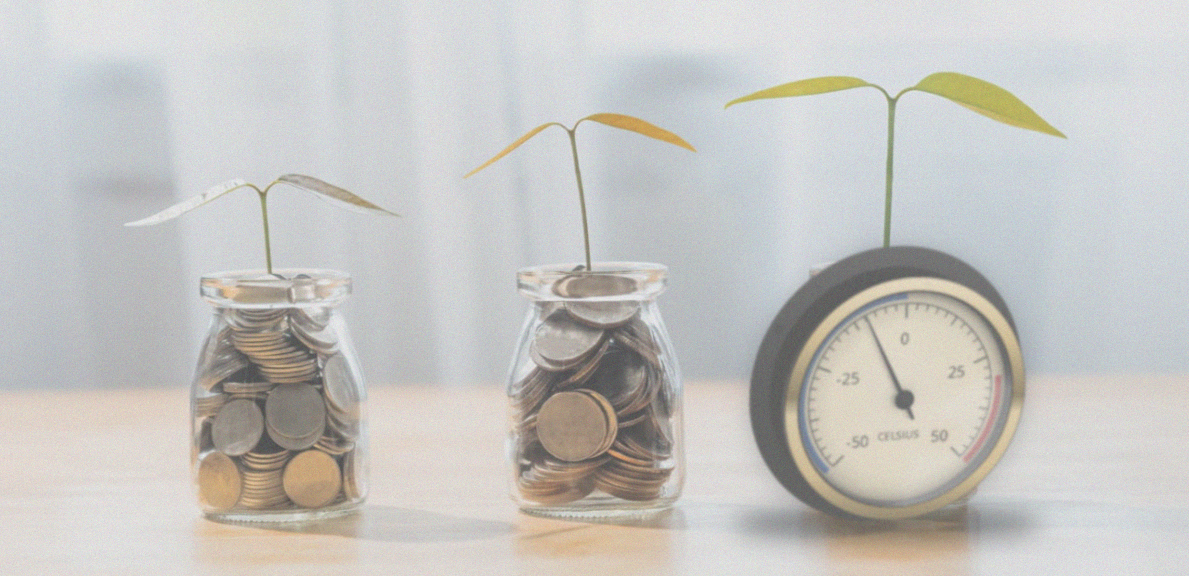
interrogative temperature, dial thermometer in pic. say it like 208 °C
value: -10 °C
